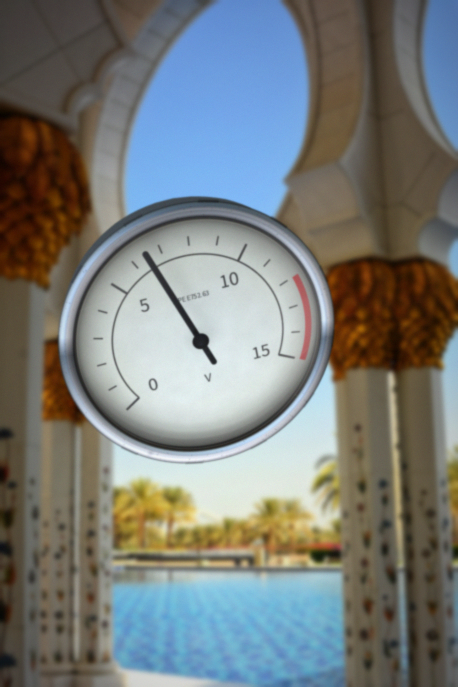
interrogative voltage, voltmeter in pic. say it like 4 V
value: 6.5 V
